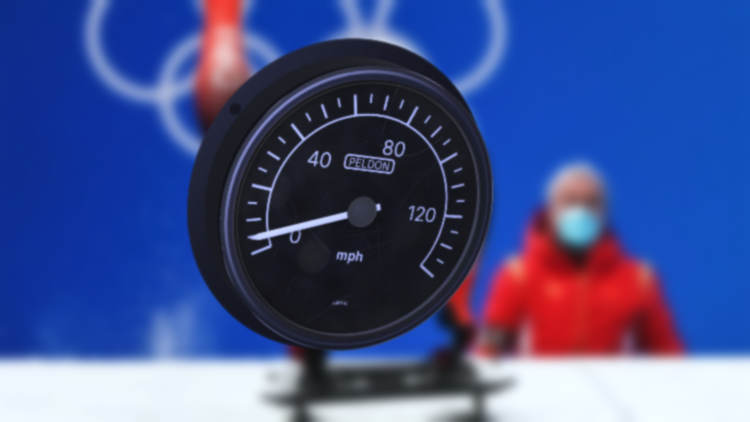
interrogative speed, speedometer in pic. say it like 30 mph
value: 5 mph
